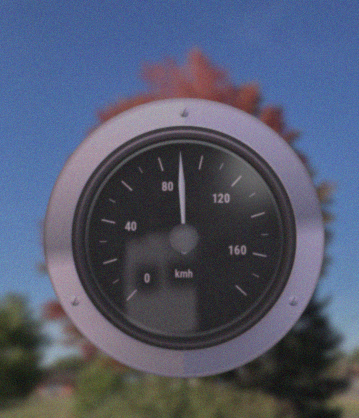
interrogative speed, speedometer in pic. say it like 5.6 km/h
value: 90 km/h
